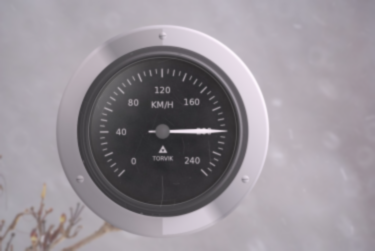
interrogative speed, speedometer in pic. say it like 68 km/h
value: 200 km/h
